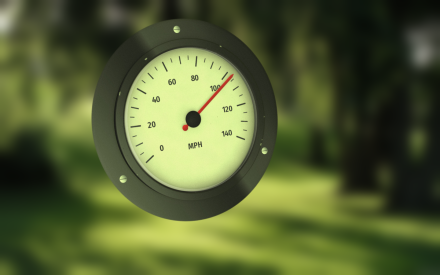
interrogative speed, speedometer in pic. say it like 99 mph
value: 102.5 mph
